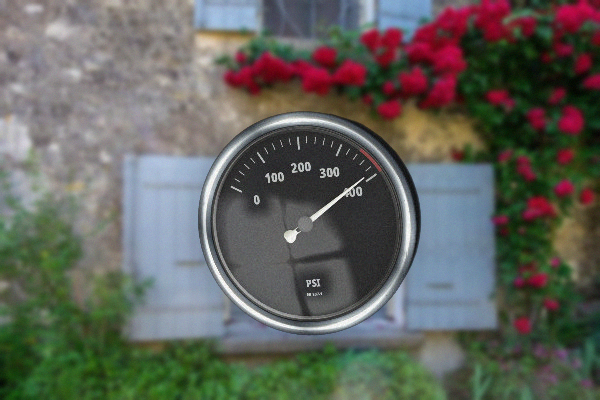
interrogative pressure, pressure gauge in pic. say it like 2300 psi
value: 390 psi
